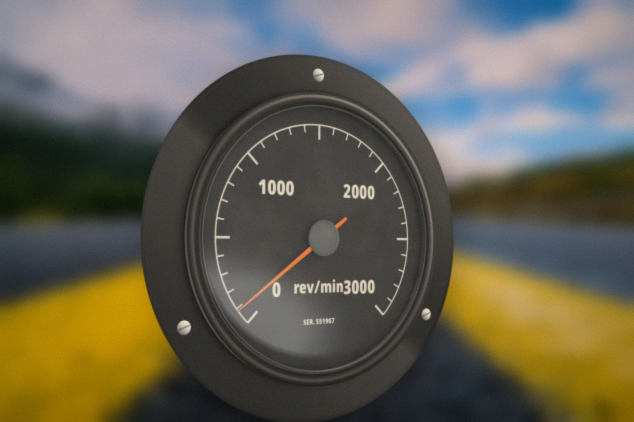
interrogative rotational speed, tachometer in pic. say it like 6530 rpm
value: 100 rpm
